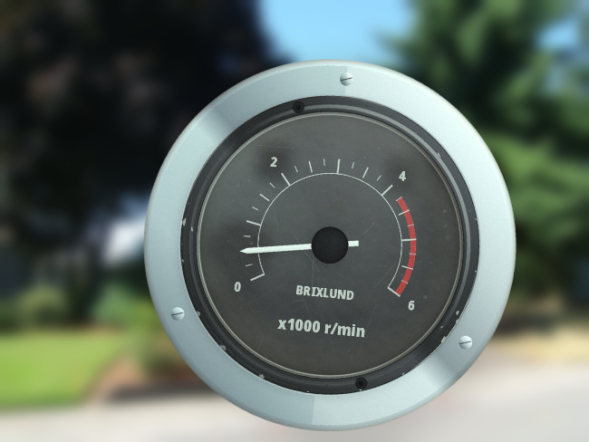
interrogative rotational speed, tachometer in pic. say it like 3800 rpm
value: 500 rpm
